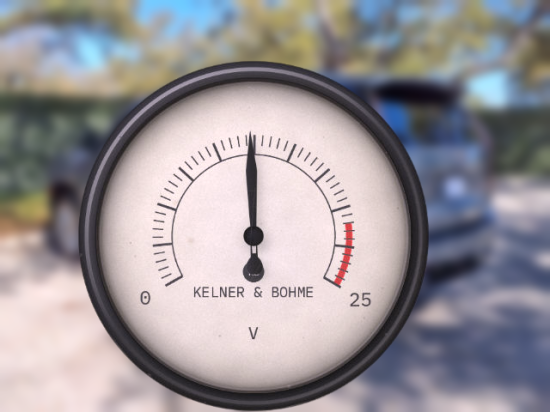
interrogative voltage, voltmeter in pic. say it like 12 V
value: 12.25 V
